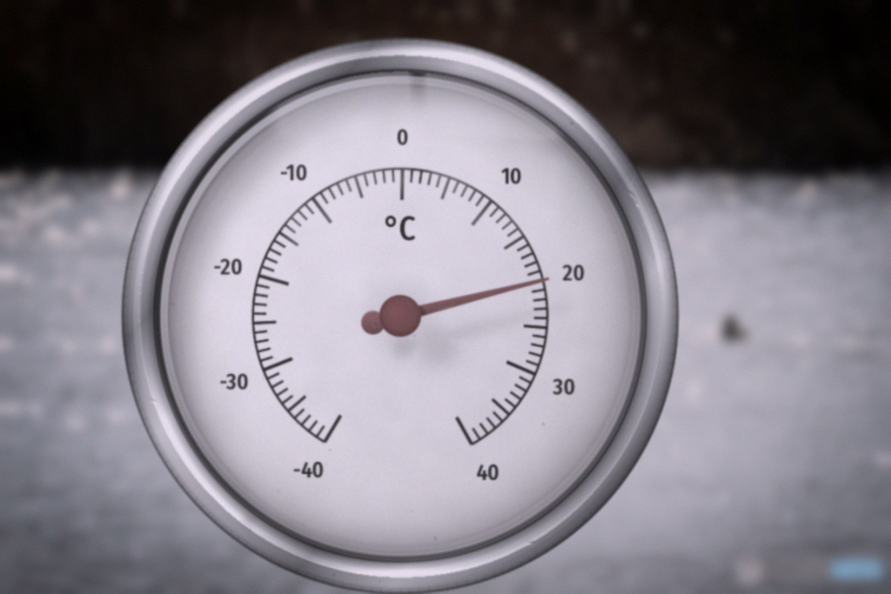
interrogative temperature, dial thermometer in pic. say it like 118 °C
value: 20 °C
